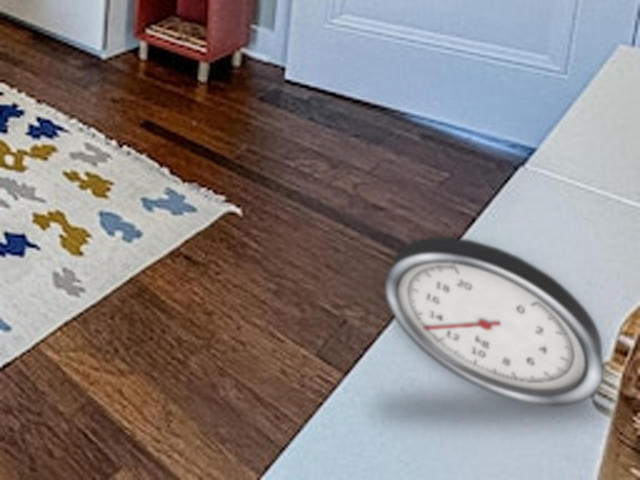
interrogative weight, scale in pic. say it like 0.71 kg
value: 13 kg
